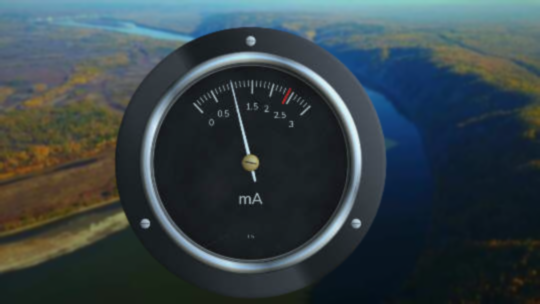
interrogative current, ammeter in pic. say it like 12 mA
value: 1 mA
